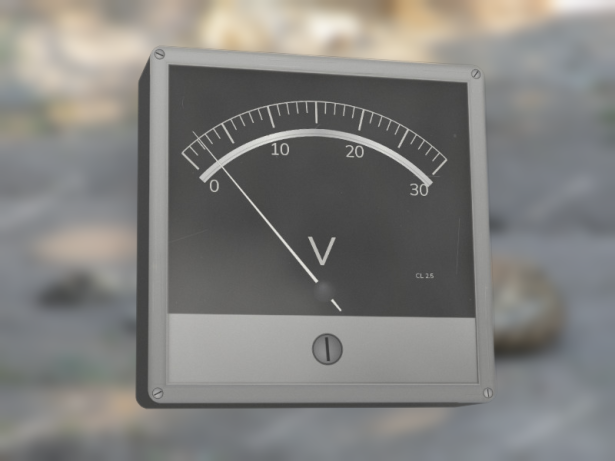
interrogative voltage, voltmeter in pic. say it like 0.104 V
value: 2 V
